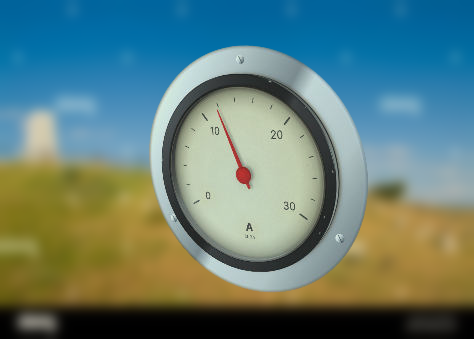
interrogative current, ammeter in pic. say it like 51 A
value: 12 A
